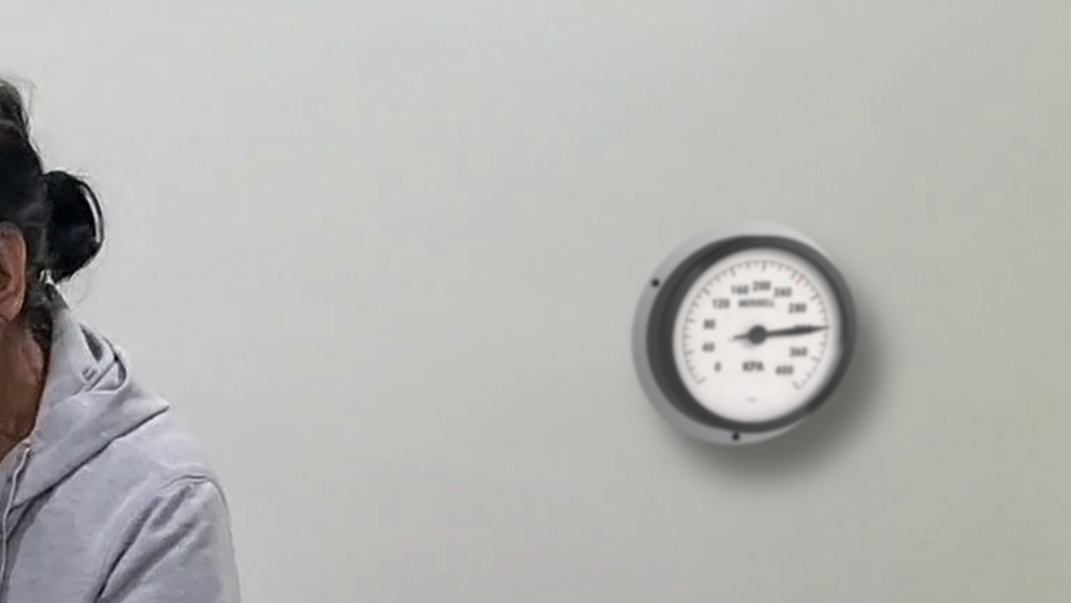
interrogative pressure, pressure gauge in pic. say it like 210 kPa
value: 320 kPa
